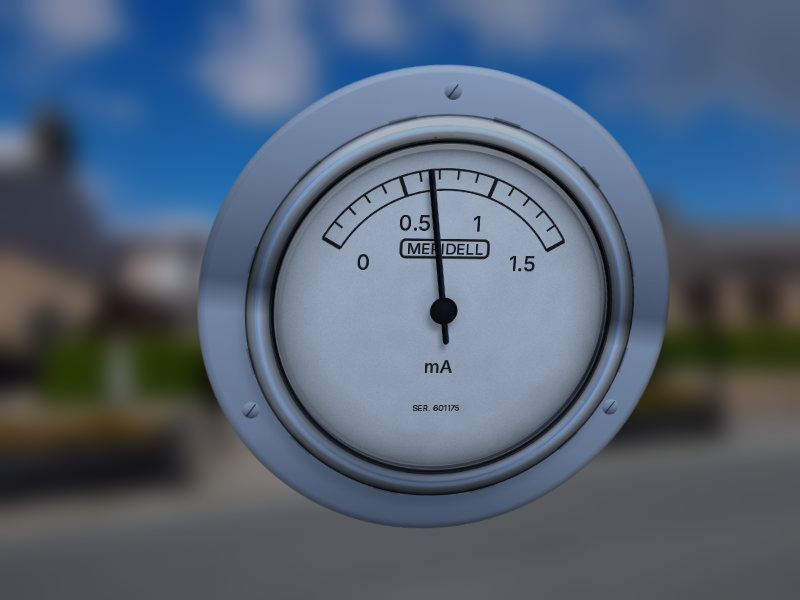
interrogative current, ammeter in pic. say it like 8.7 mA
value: 0.65 mA
